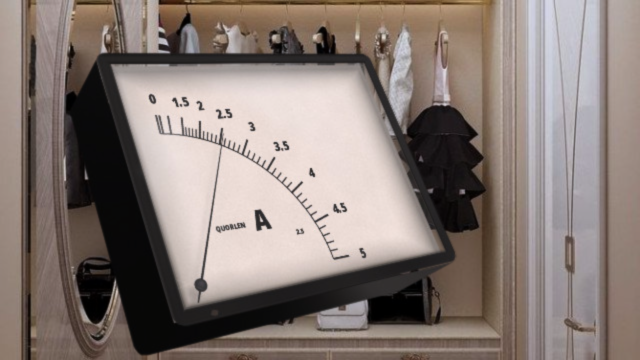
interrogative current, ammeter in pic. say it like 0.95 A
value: 2.5 A
